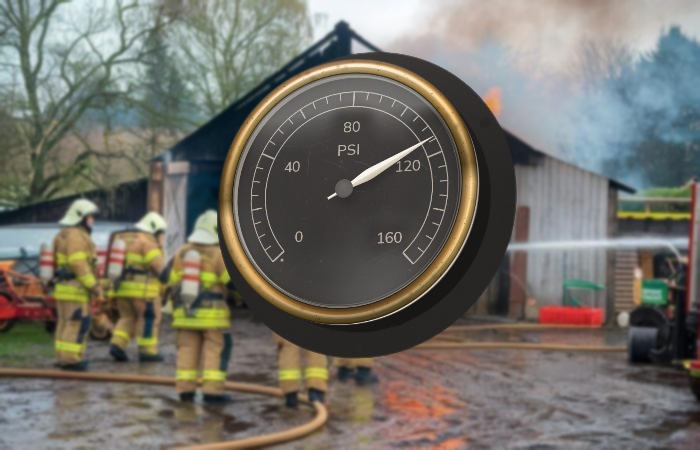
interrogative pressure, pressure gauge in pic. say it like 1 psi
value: 115 psi
